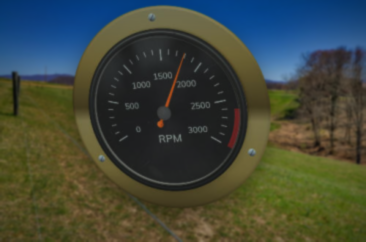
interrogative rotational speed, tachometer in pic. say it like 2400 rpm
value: 1800 rpm
